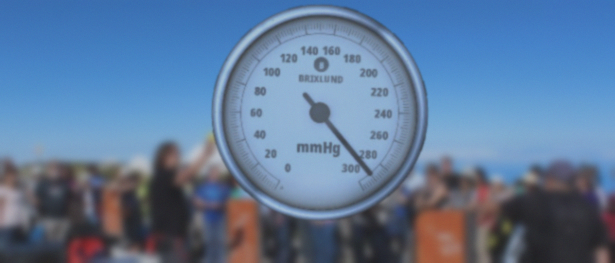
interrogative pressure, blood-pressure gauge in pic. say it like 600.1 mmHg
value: 290 mmHg
